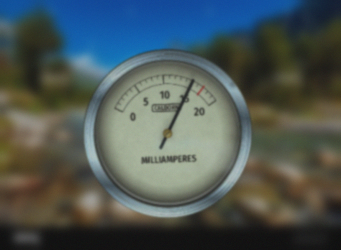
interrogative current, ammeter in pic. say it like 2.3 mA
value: 15 mA
